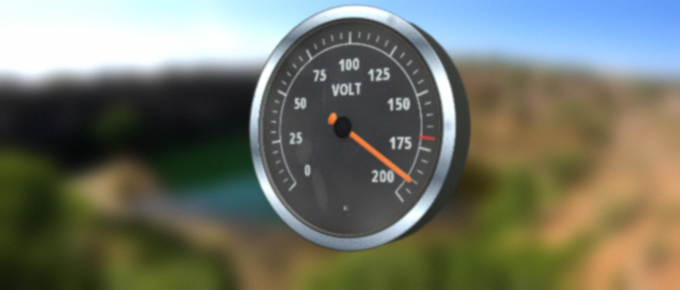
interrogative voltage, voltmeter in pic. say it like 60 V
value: 190 V
